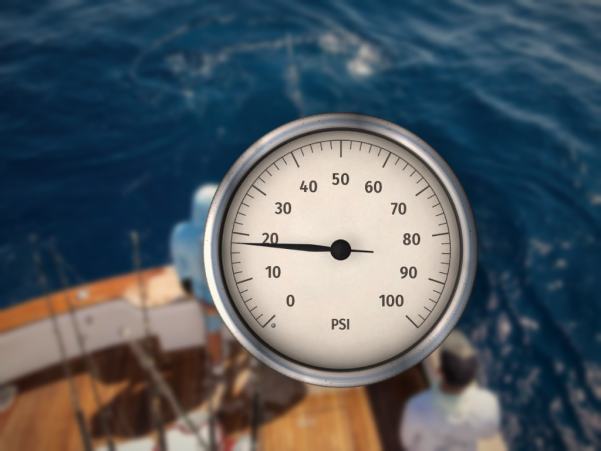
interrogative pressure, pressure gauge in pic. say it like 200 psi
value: 18 psi
